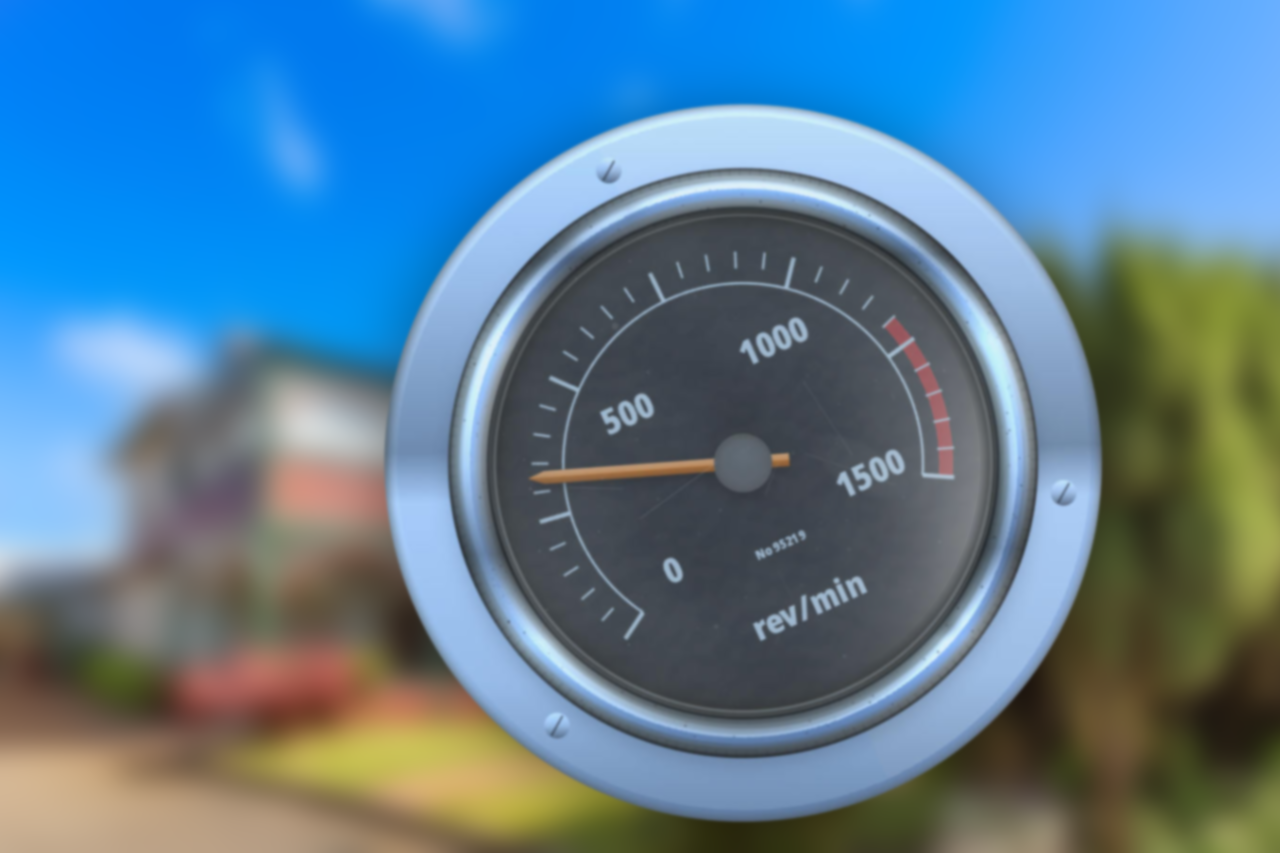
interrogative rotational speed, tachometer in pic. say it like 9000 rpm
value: 325 rpm
